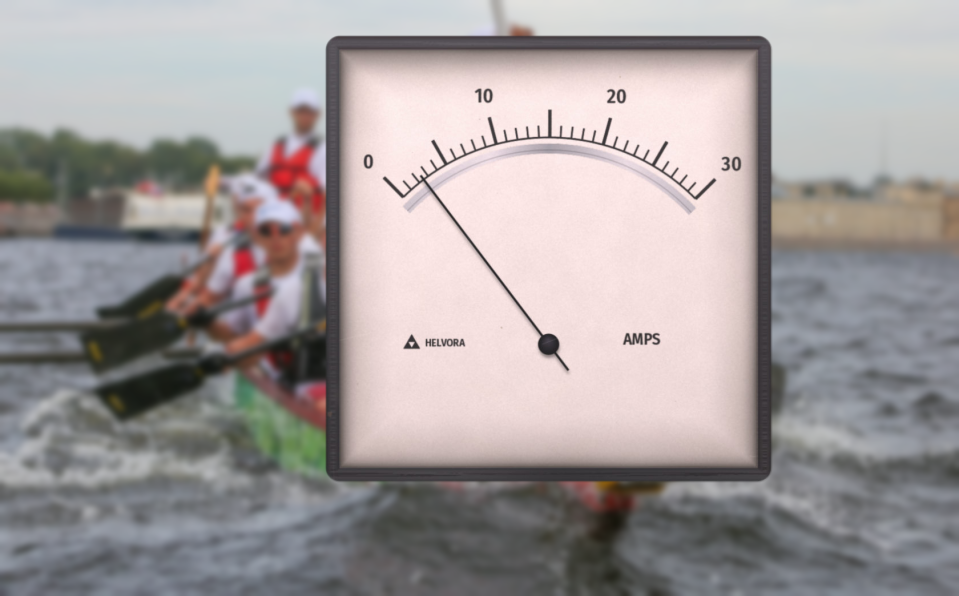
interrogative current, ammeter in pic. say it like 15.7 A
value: 2.5 A
